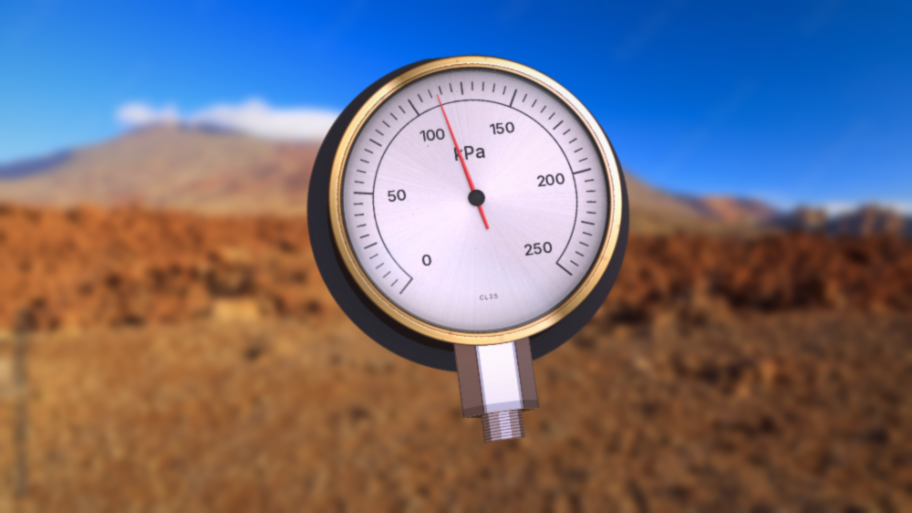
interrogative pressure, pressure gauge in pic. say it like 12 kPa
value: 112.5 kPa
